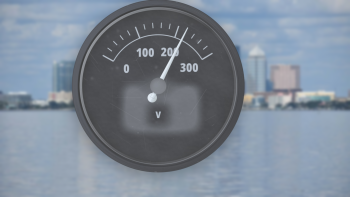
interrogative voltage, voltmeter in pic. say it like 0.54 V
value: 220 V
